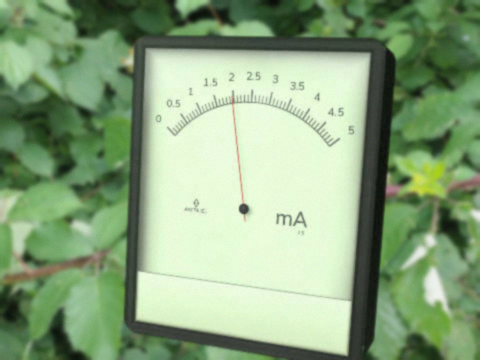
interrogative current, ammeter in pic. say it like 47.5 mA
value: 2 mA
